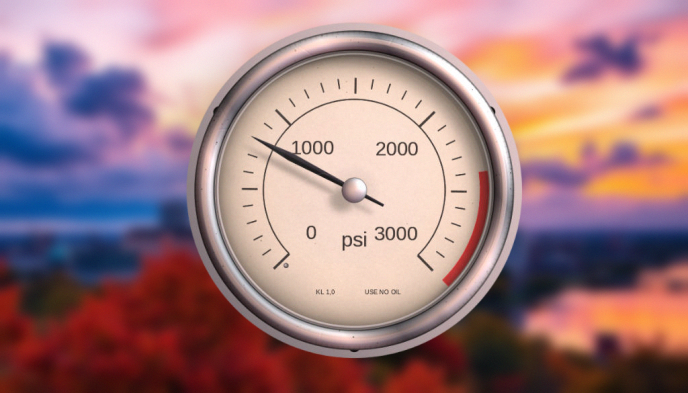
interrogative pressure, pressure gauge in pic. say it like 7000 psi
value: 800 psi
